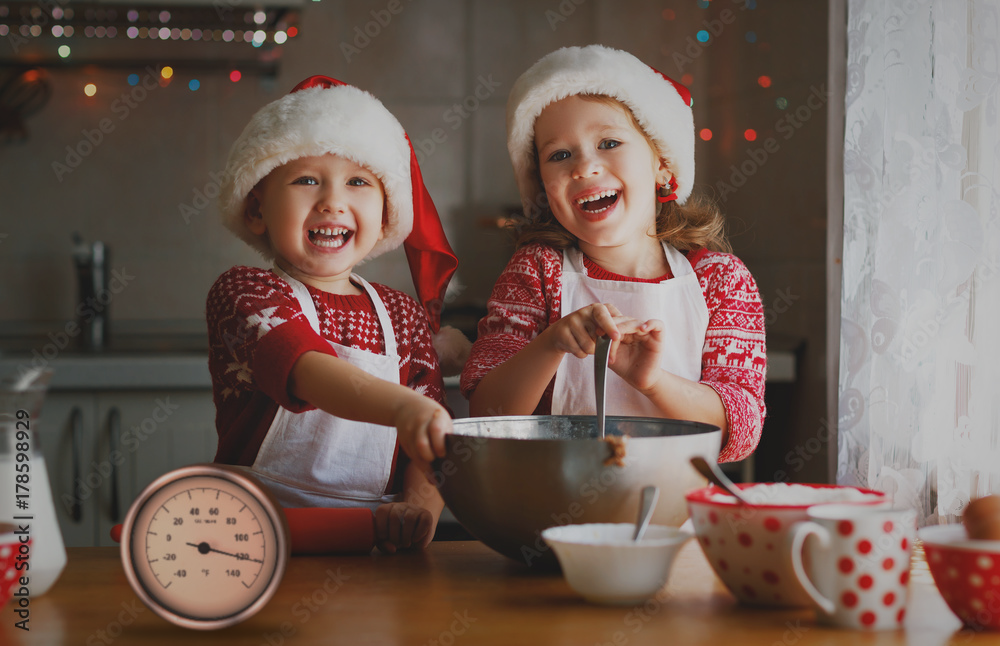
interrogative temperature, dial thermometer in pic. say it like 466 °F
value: 120 °F
